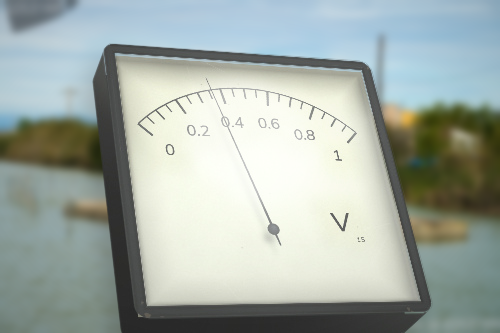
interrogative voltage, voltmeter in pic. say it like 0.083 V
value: 0.35 V
